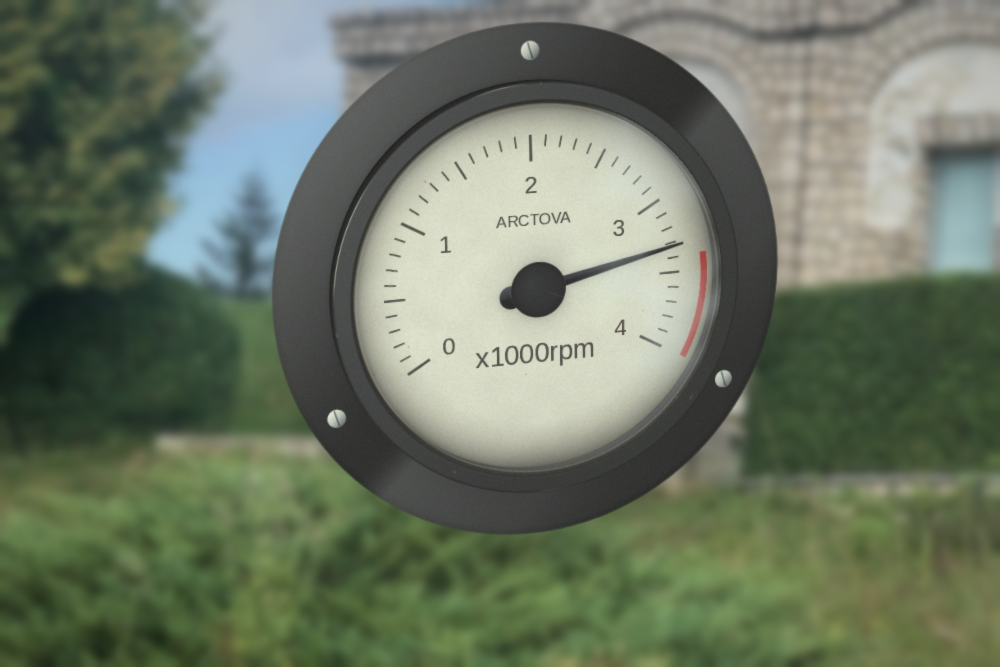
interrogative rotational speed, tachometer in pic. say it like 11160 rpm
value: 3300 rpm
